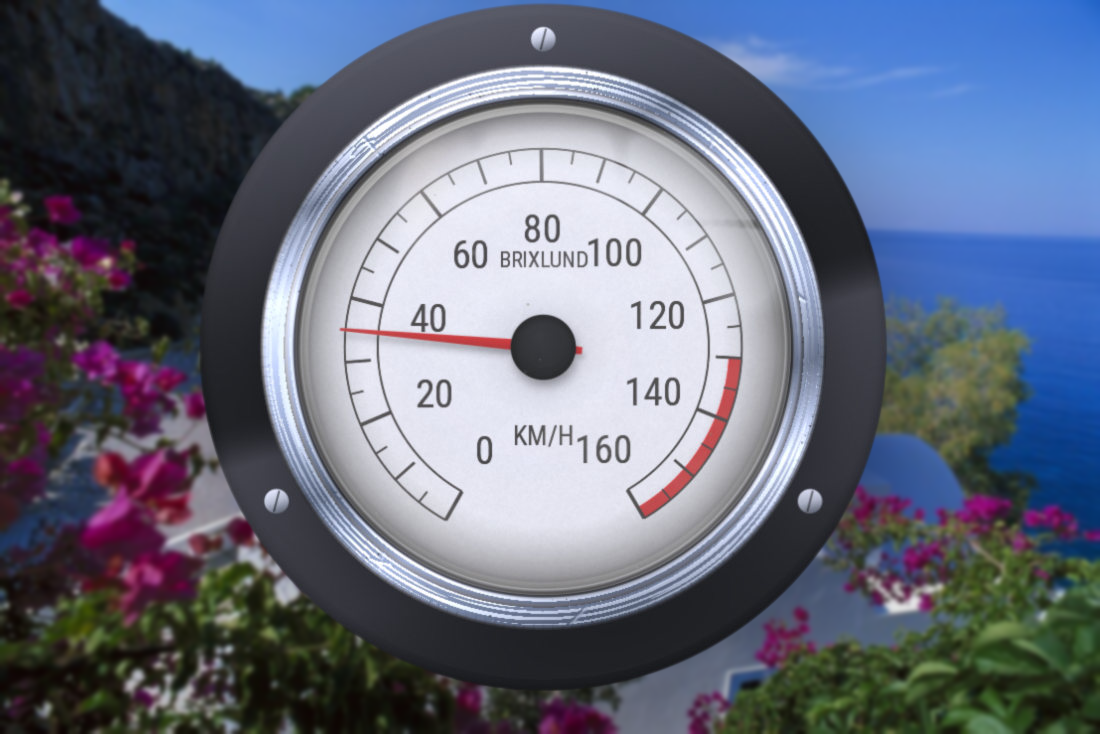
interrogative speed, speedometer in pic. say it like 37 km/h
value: 35 km/h
